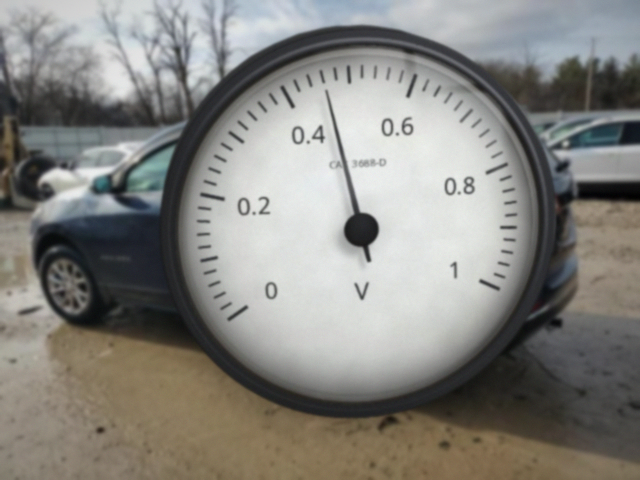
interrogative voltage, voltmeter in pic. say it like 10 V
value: 0.46 V
